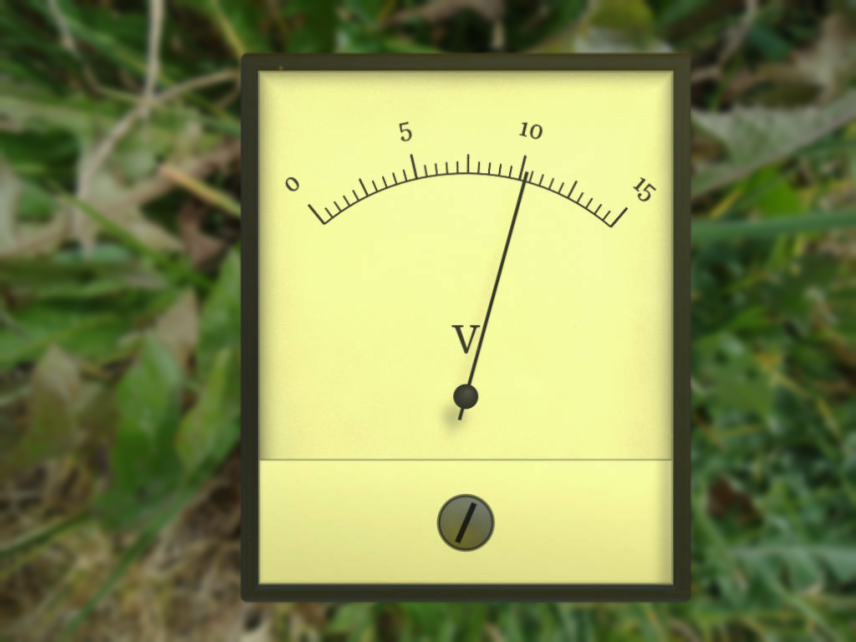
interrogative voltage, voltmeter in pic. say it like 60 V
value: 10.25 V
